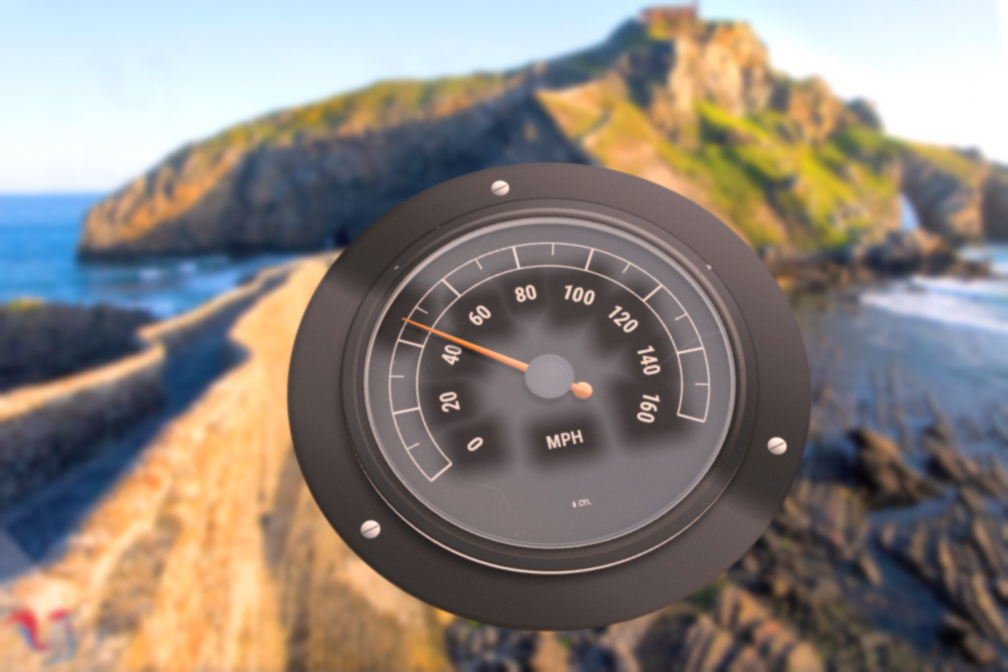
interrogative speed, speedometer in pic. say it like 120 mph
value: 45 mph
